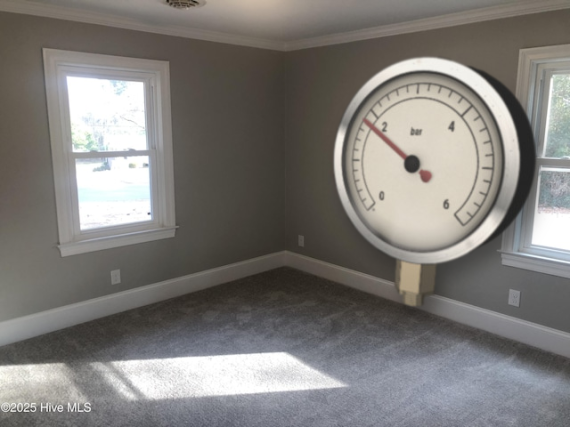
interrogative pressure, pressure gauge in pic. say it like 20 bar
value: 1.8 bar
